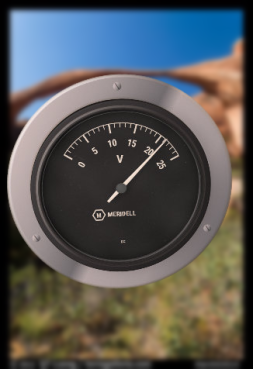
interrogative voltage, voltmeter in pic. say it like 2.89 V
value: 21 V
